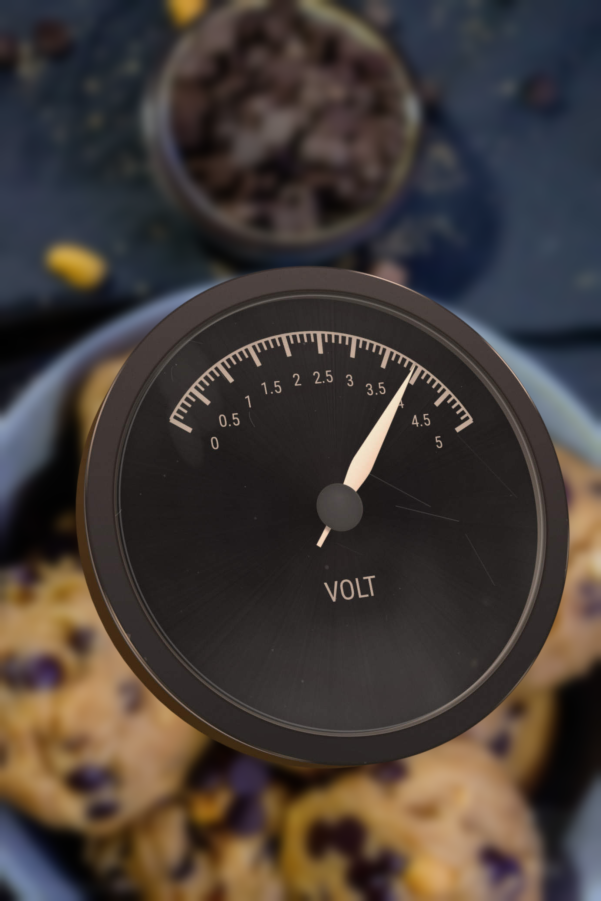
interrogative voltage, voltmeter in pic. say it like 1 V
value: 3.9 V
